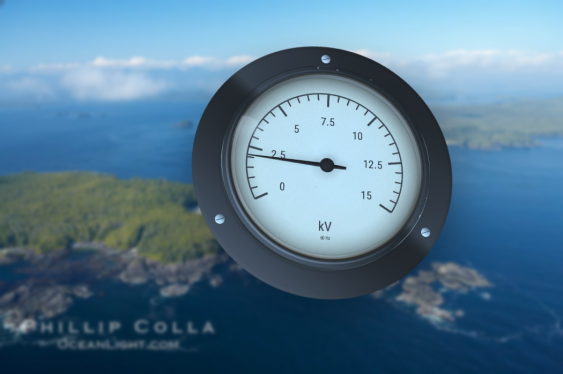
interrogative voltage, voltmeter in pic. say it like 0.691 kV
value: 2 kV
